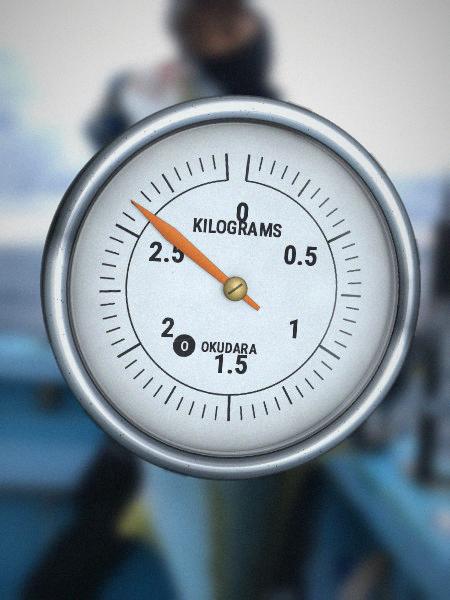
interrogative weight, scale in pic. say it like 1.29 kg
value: 2.6 kg
